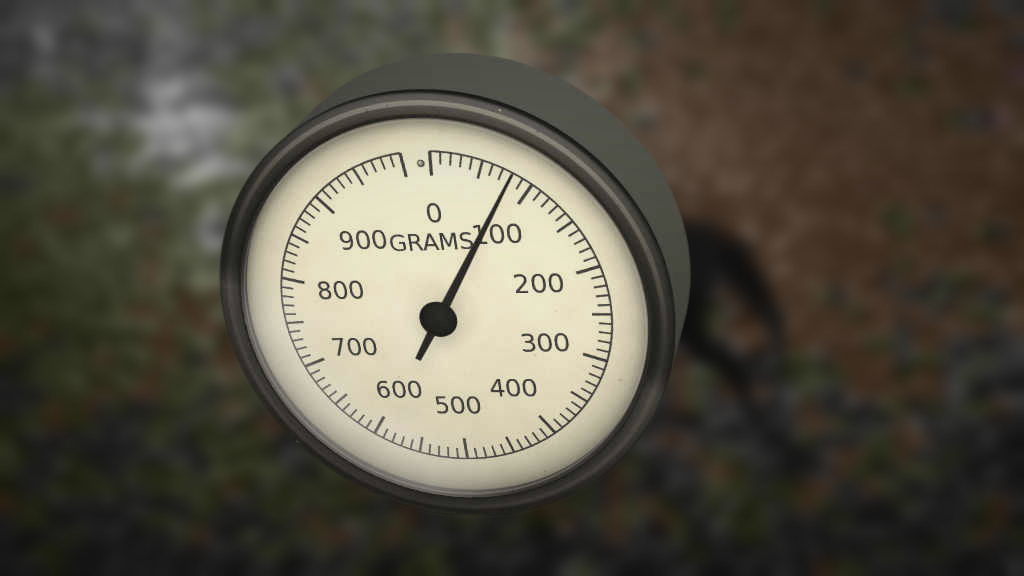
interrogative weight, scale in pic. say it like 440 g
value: 80 g
